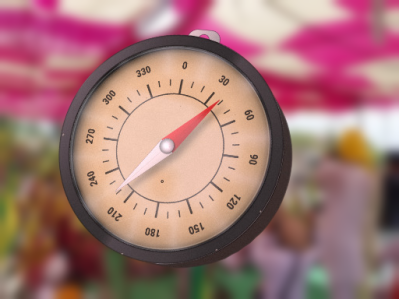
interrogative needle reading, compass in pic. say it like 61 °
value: 40 °
